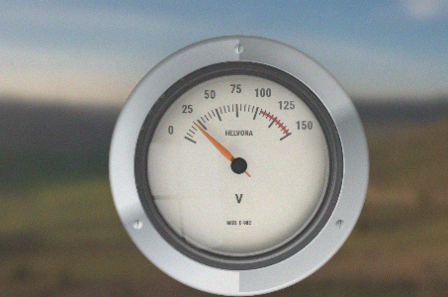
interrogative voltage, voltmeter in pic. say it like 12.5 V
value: 20 V
